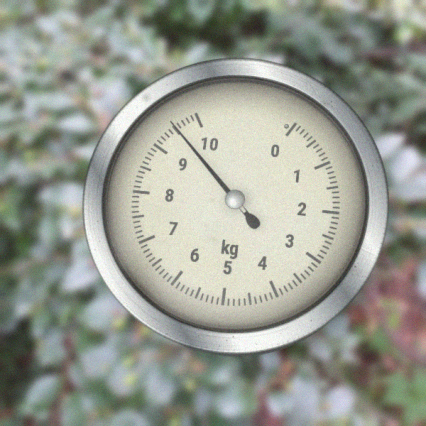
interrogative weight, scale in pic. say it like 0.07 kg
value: 9.5 kg
